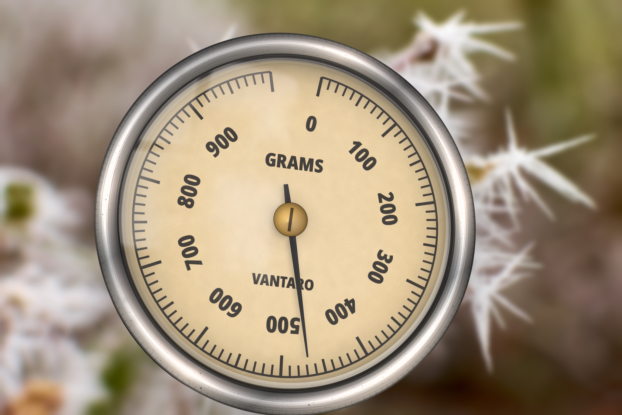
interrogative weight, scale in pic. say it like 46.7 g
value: 470 g
